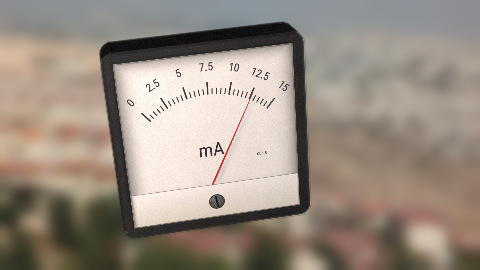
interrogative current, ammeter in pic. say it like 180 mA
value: 12.5 mA
